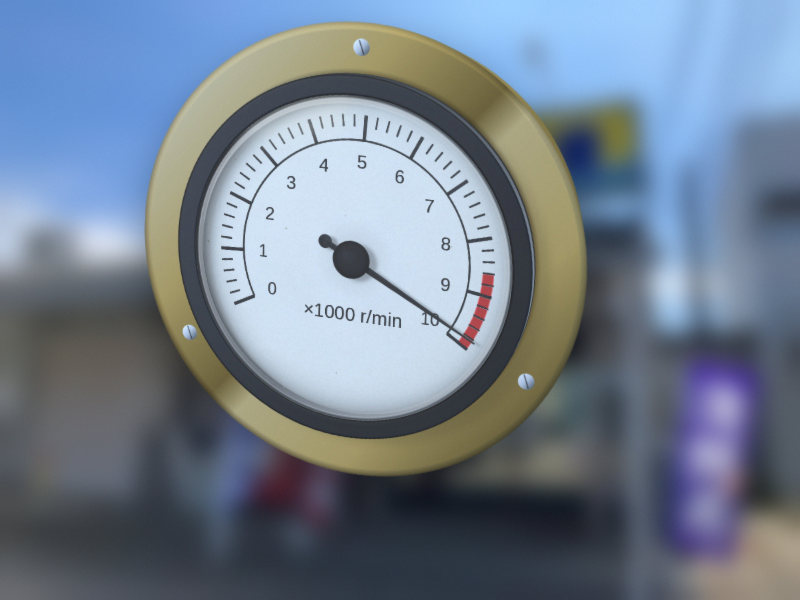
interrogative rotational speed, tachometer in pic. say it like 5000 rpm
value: 9800 rpm
